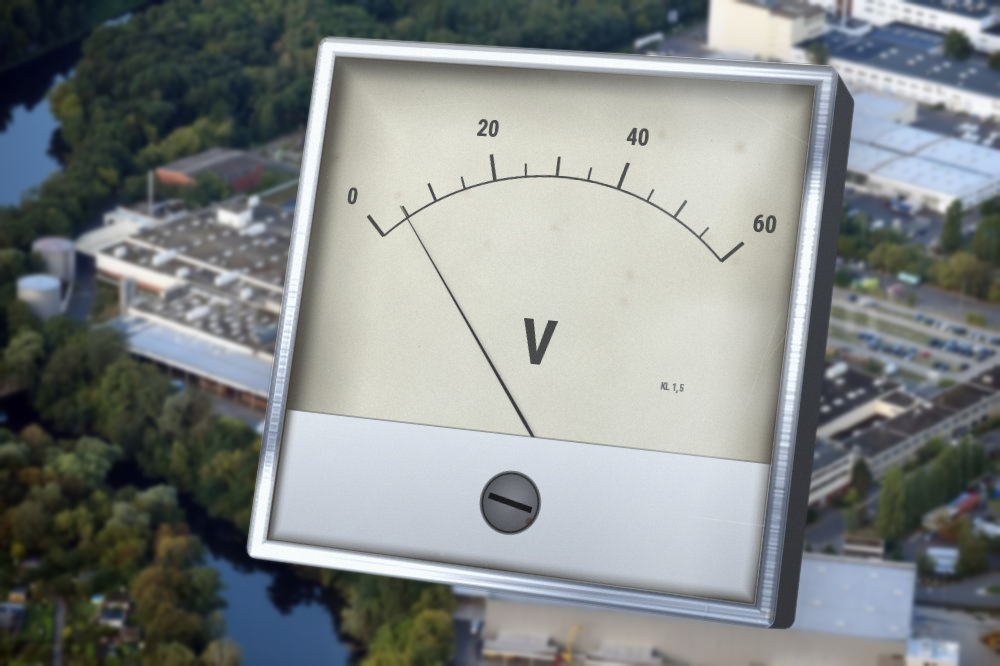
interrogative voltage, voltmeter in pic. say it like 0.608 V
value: 5 V
